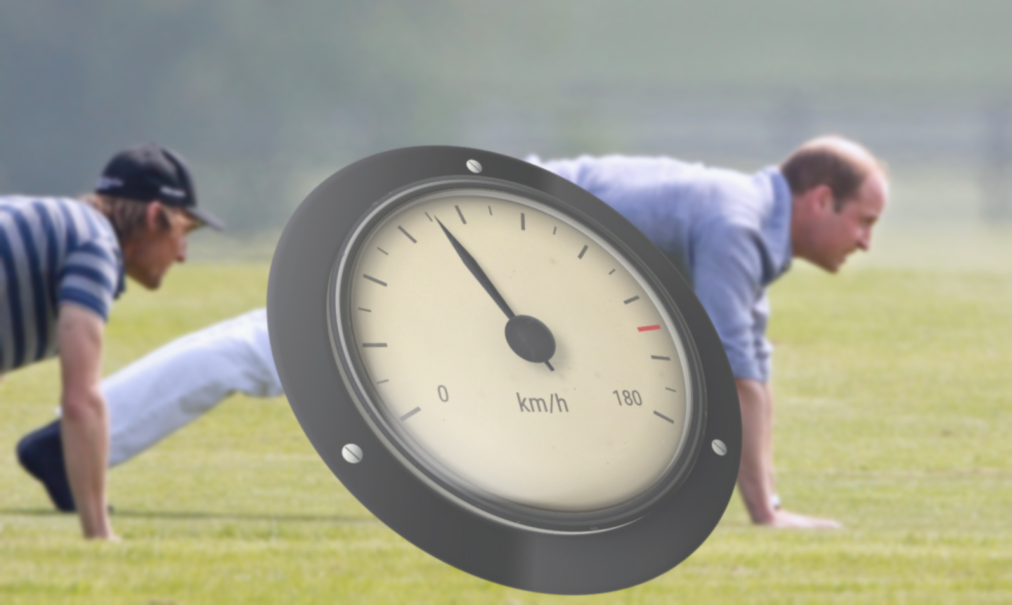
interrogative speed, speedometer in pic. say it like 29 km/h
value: 70 km/h
